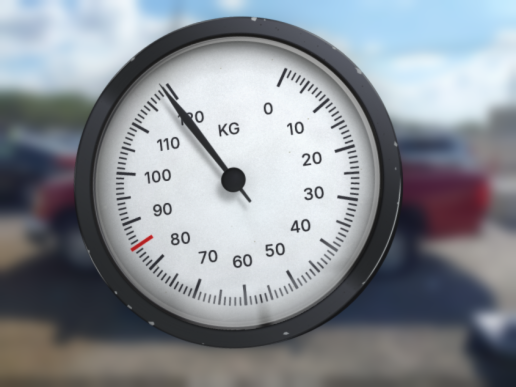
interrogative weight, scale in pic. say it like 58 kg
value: 119 kg
